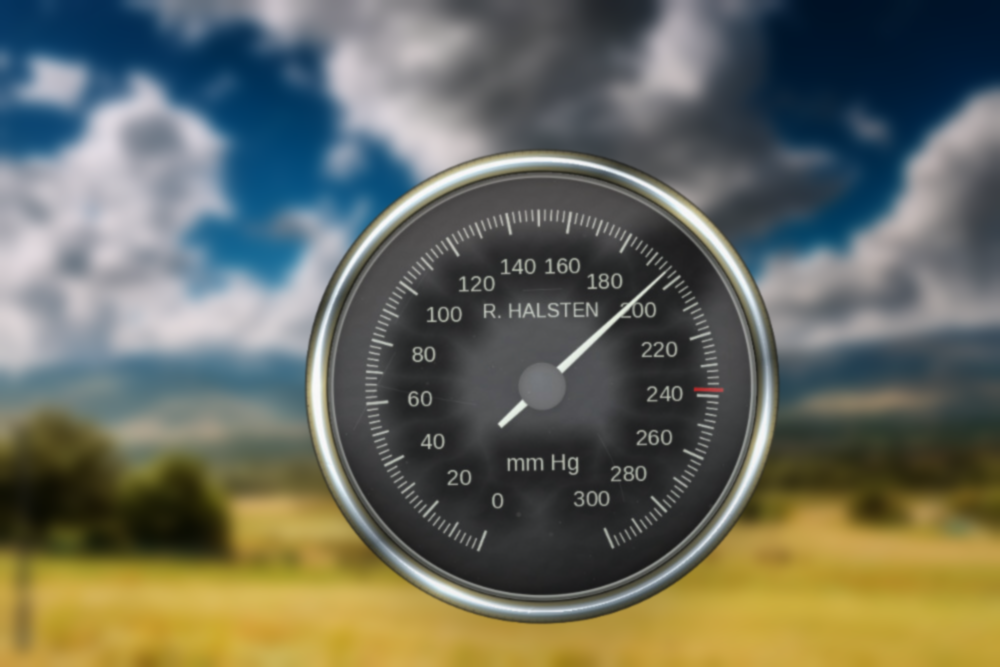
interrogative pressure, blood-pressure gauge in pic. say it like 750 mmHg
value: 196 mmHg
